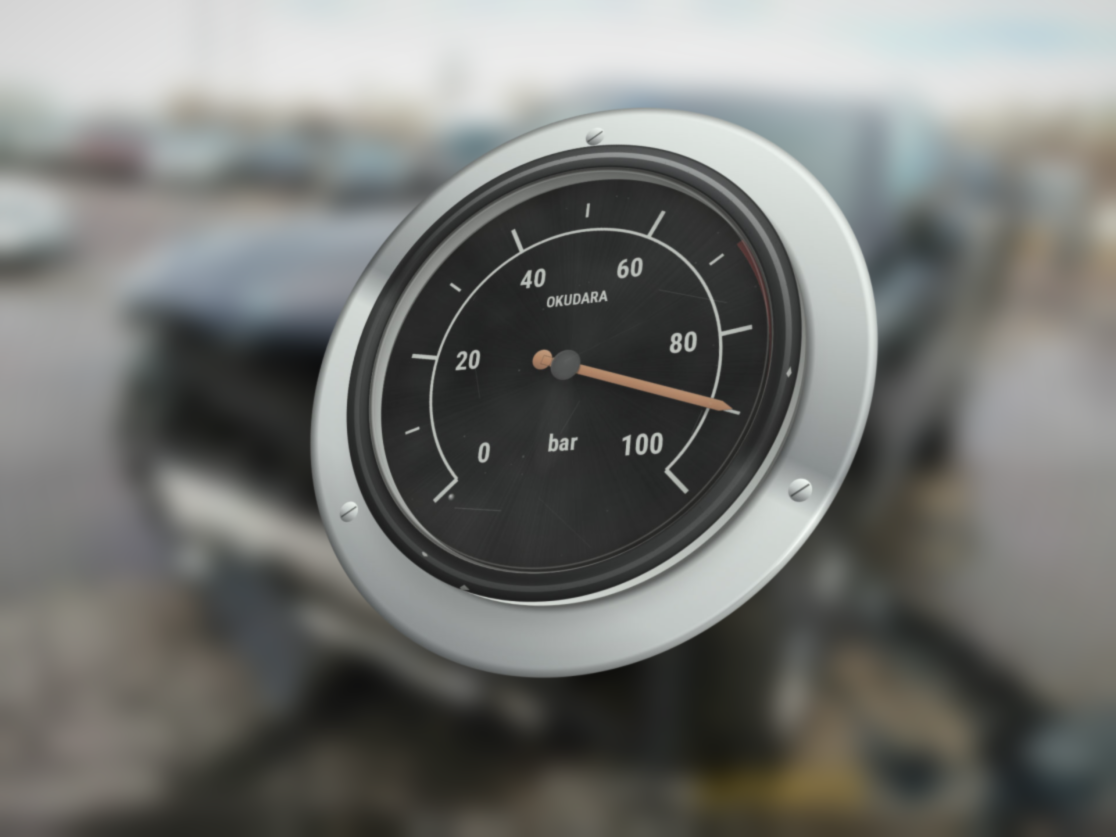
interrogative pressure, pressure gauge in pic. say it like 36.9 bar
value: 90 bar
